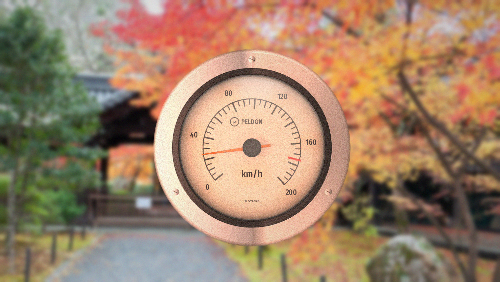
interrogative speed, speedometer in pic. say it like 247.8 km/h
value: 25 km/h
